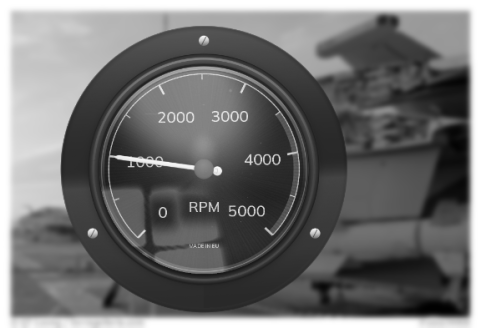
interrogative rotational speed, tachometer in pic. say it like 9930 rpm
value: 1000 rpm
